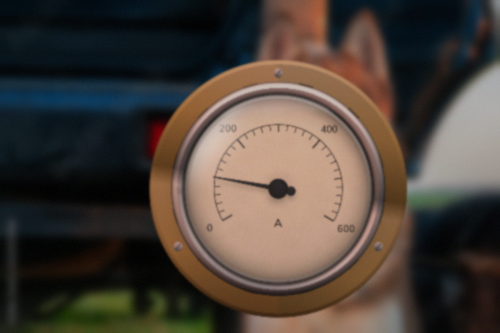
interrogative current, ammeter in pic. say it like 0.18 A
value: 100 A
